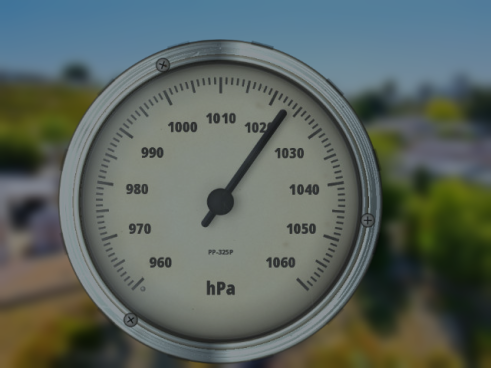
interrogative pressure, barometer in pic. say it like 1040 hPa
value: 1023 hPa
